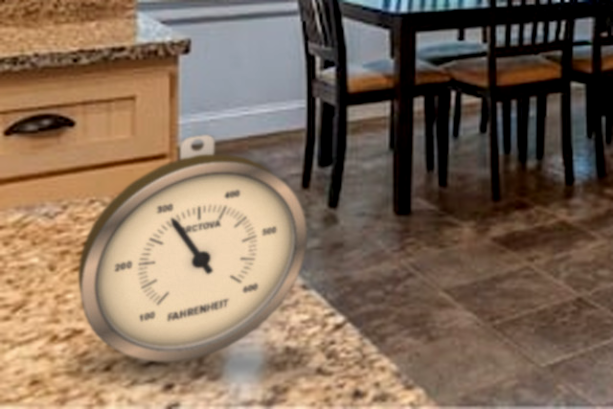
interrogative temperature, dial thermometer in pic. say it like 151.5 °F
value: 300 °F
